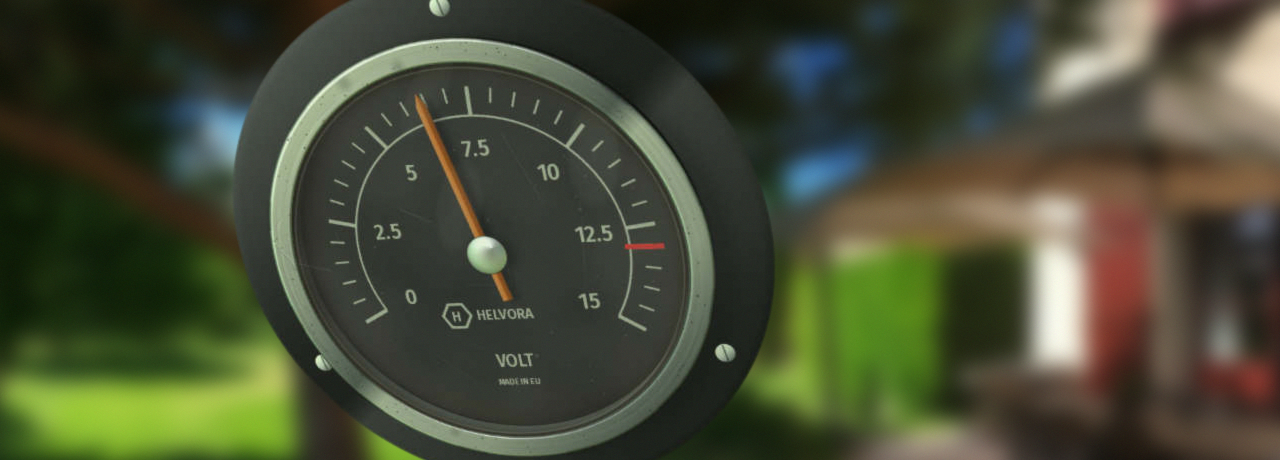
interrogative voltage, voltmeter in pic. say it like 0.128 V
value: 6.5 V
